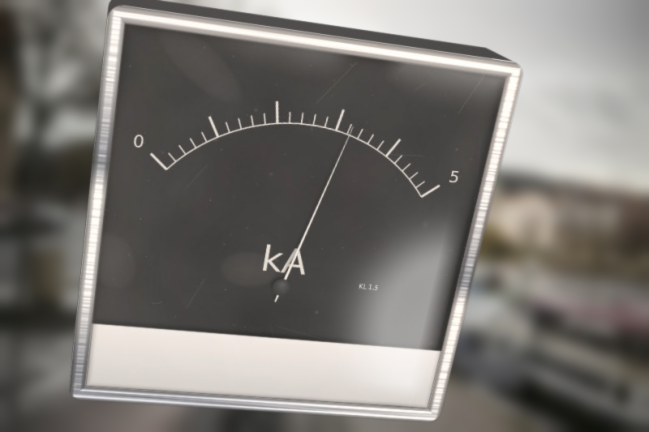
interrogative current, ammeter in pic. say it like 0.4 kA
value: 3.2 kA
